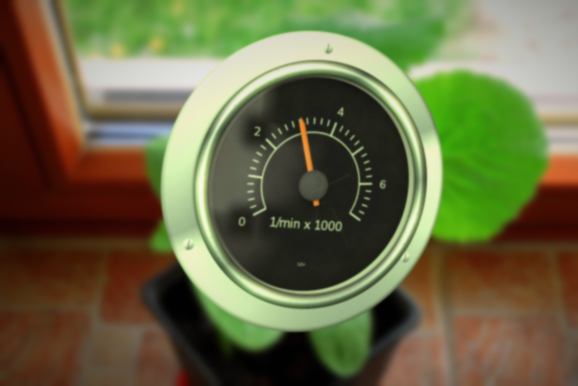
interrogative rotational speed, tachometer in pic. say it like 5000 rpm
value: 3000 rpm
